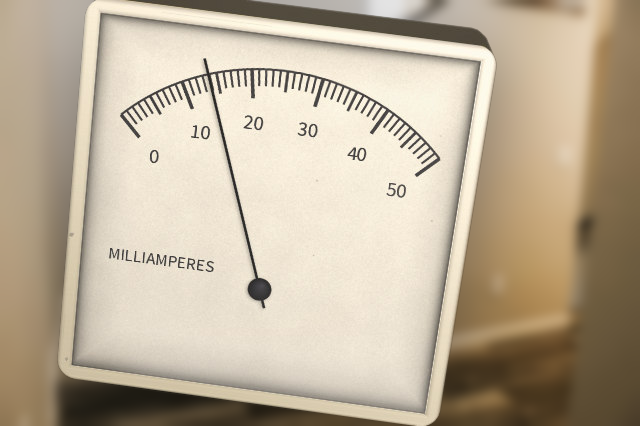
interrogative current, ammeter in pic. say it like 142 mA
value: 14 mA
